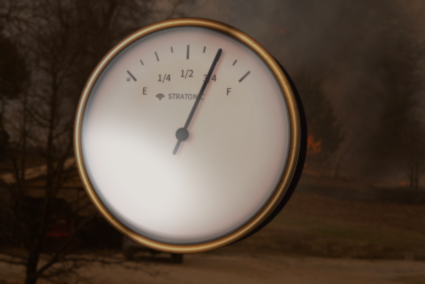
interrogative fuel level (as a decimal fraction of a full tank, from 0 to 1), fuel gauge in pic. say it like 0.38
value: 0.75
